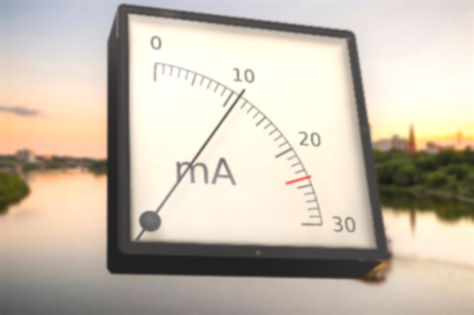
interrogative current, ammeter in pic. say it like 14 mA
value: 11 mA
